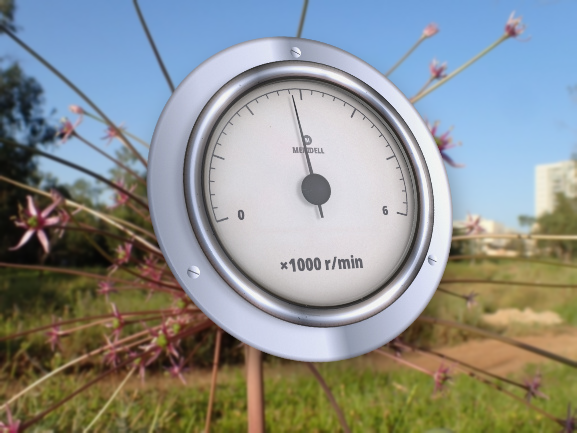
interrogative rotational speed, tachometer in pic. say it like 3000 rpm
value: 2800 rpm
